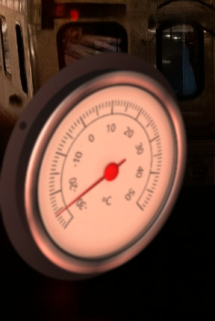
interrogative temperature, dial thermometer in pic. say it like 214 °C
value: -25 °C
